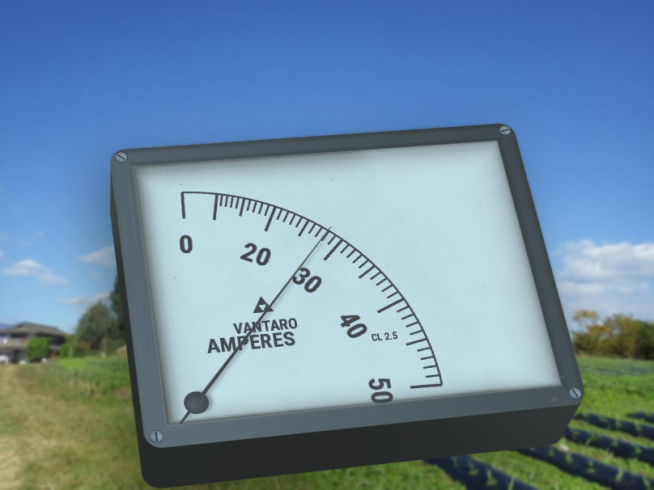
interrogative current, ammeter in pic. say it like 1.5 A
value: 28 A
